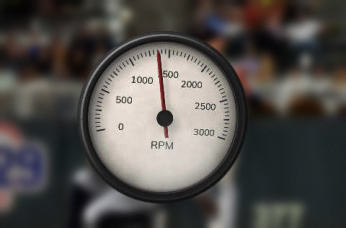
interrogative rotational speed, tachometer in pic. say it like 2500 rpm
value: 1350 rpm
